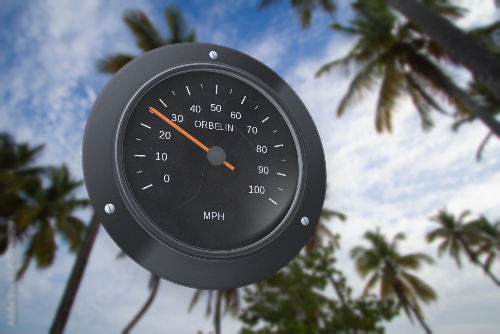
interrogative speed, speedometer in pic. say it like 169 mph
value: 25 mph
